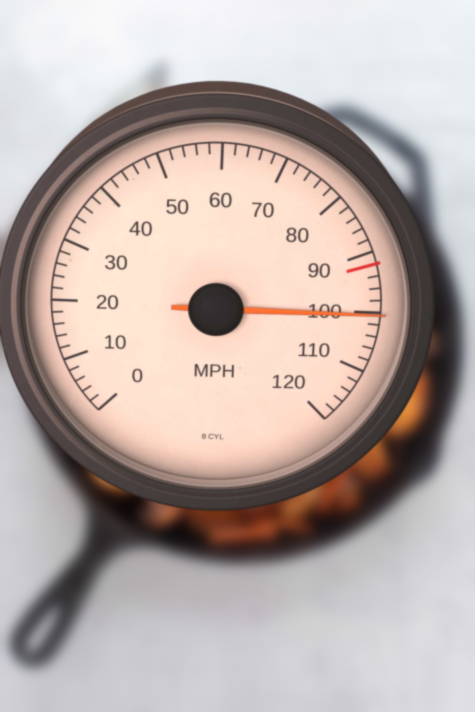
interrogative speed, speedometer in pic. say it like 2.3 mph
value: 100 mph
